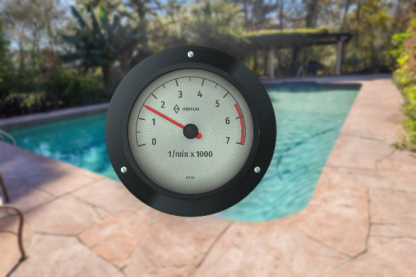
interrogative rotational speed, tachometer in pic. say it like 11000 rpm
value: 1500 rpm
